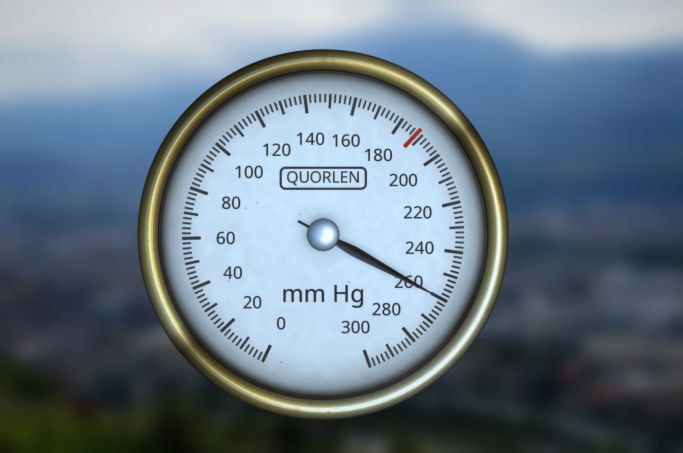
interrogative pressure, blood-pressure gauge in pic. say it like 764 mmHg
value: 260 mmHg
